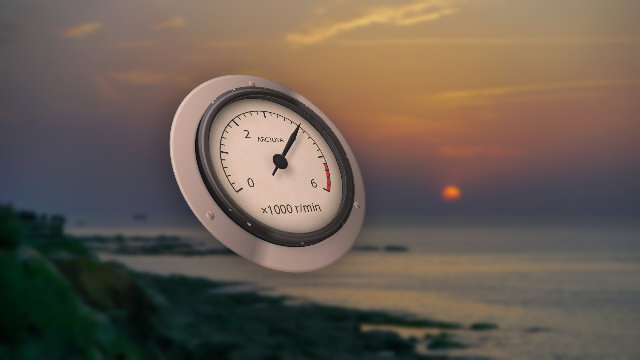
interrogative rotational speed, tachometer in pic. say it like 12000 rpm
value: 4000 rpm
